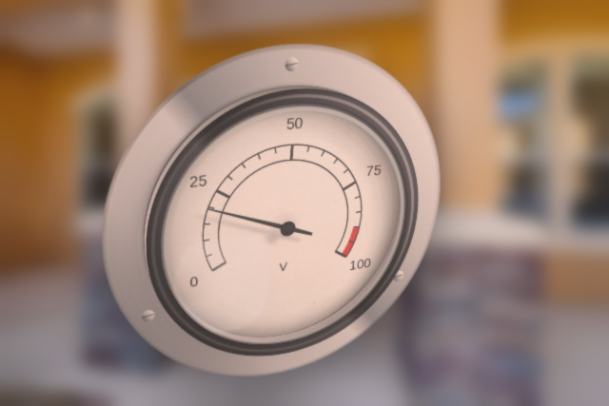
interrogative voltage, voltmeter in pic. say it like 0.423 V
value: 20 V
